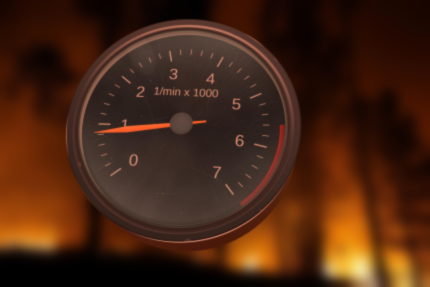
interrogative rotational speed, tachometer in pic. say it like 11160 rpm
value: 800 rpm
